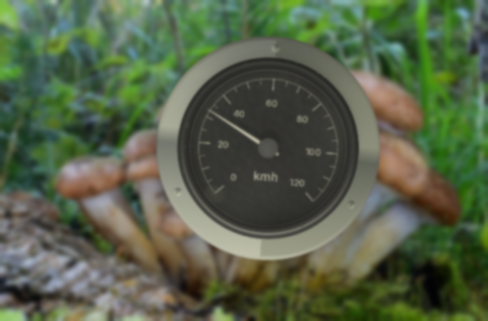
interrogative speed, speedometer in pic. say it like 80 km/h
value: 32.5 km/h
